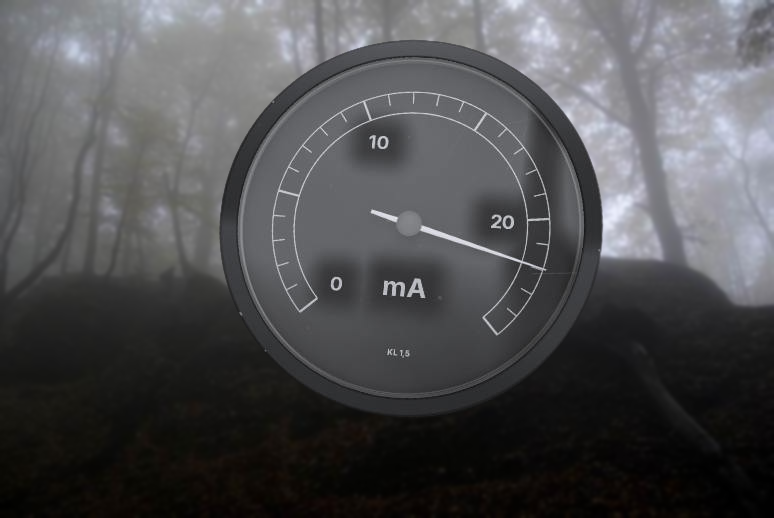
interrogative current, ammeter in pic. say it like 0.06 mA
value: 22 mA
